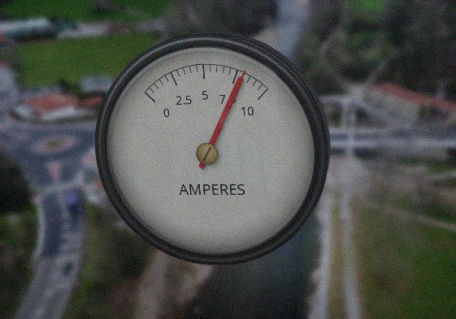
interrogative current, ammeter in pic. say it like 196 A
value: 8 A
